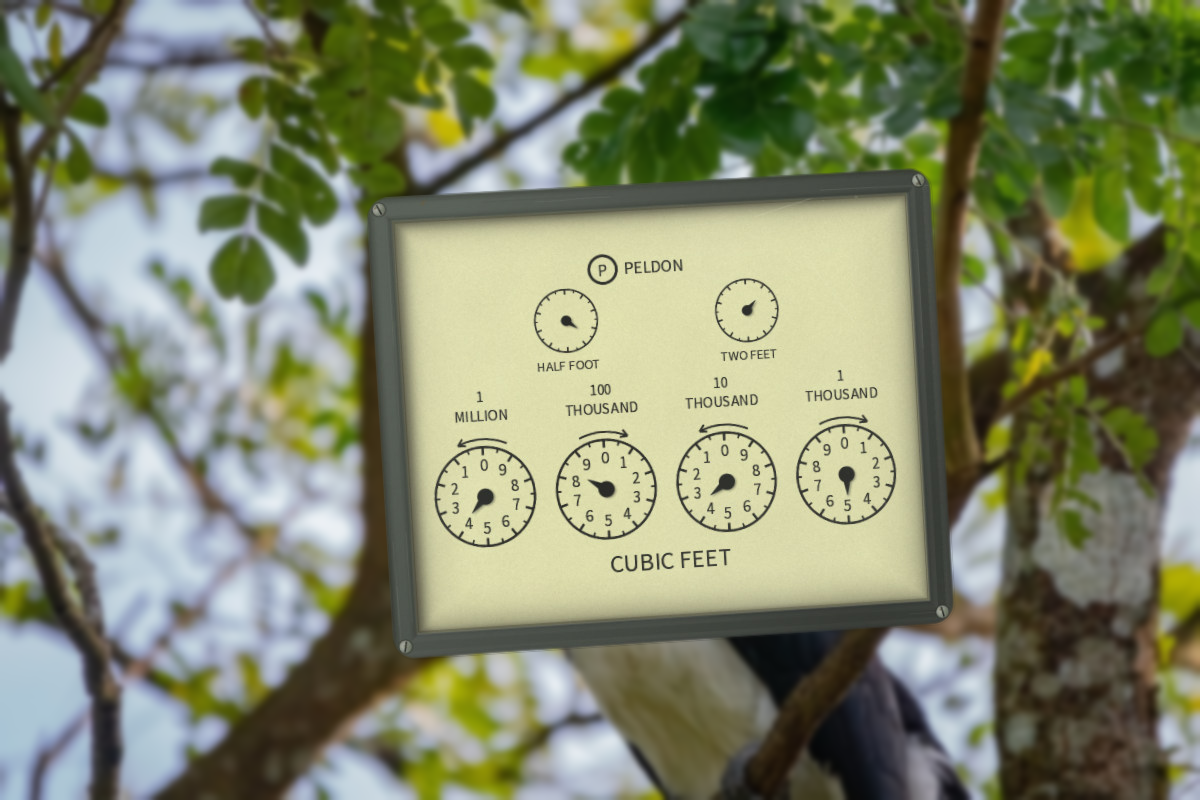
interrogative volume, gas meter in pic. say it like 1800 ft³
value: 383500 ft³
